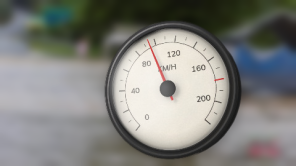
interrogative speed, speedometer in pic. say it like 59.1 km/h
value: 95 km/h
